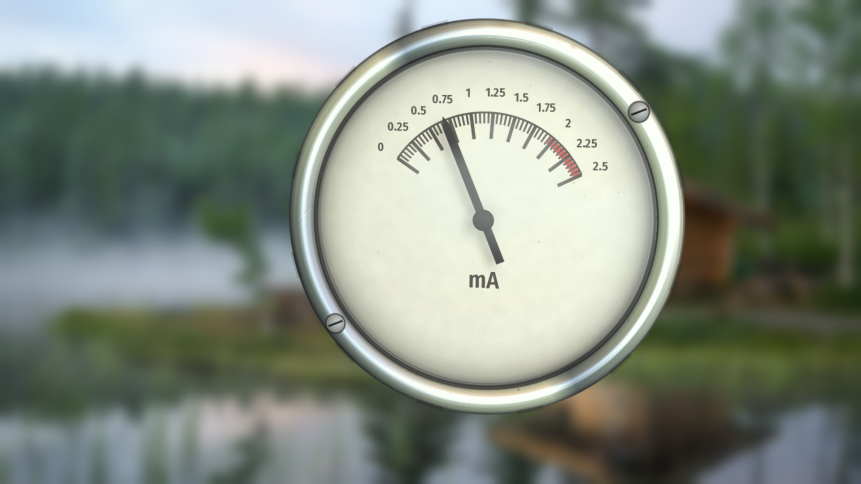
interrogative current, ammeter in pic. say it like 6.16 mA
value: 0.7 mA
